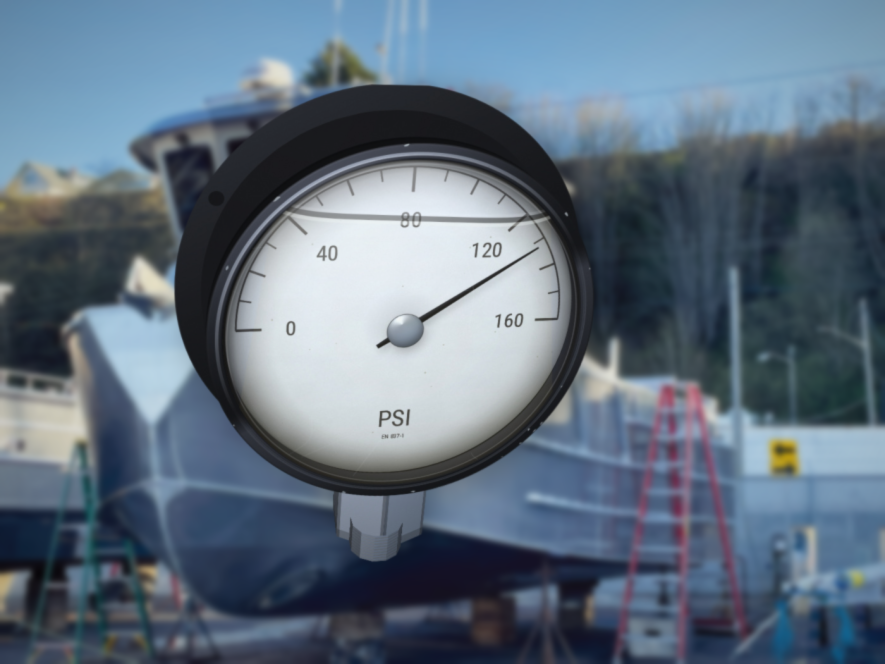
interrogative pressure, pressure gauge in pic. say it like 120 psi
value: 130 psi
